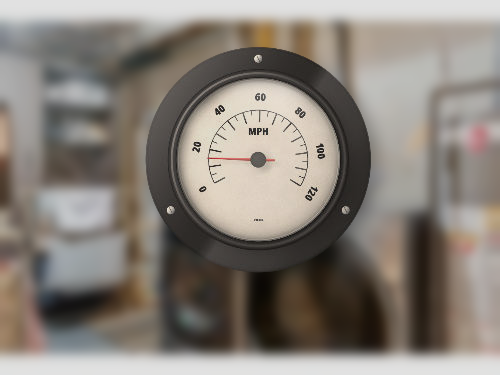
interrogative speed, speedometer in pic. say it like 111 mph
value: 15 mph
